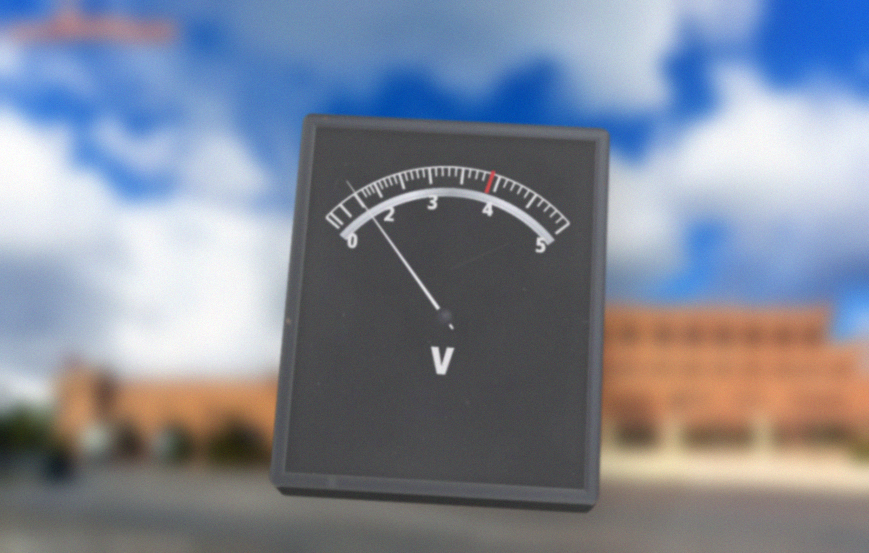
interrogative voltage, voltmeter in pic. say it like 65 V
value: 1.5 V
